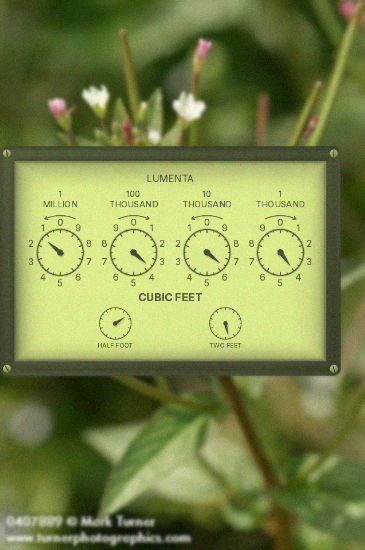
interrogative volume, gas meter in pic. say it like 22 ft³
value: 136400 ft³
